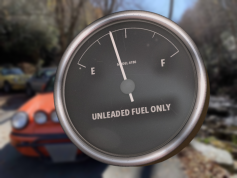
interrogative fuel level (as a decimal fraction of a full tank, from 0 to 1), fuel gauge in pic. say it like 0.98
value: 0.375
